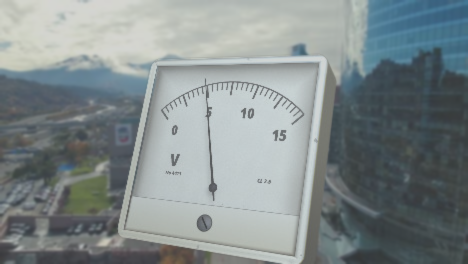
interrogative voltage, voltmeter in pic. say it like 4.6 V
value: 5 V
